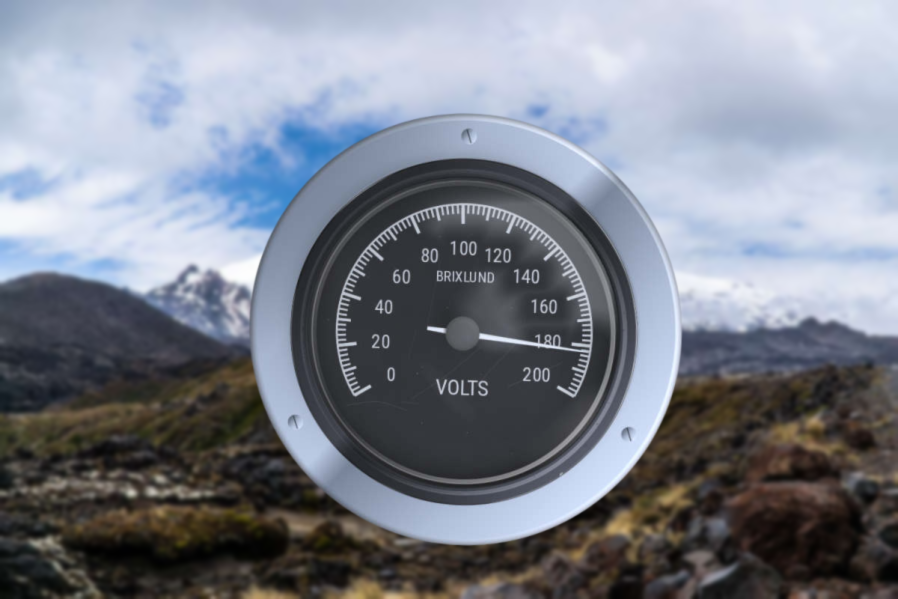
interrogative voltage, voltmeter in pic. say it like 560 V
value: 182 V
